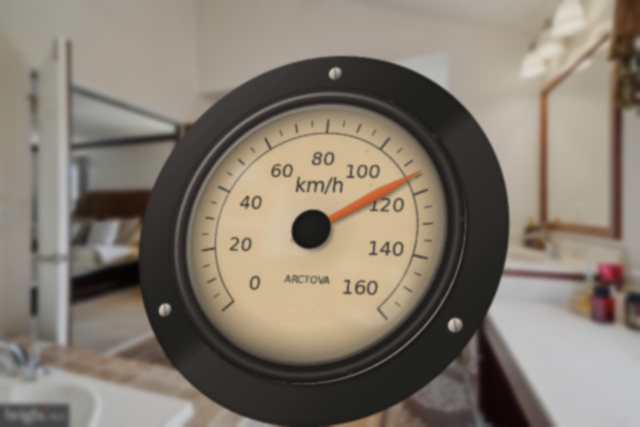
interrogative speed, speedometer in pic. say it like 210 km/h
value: 115 km/h
